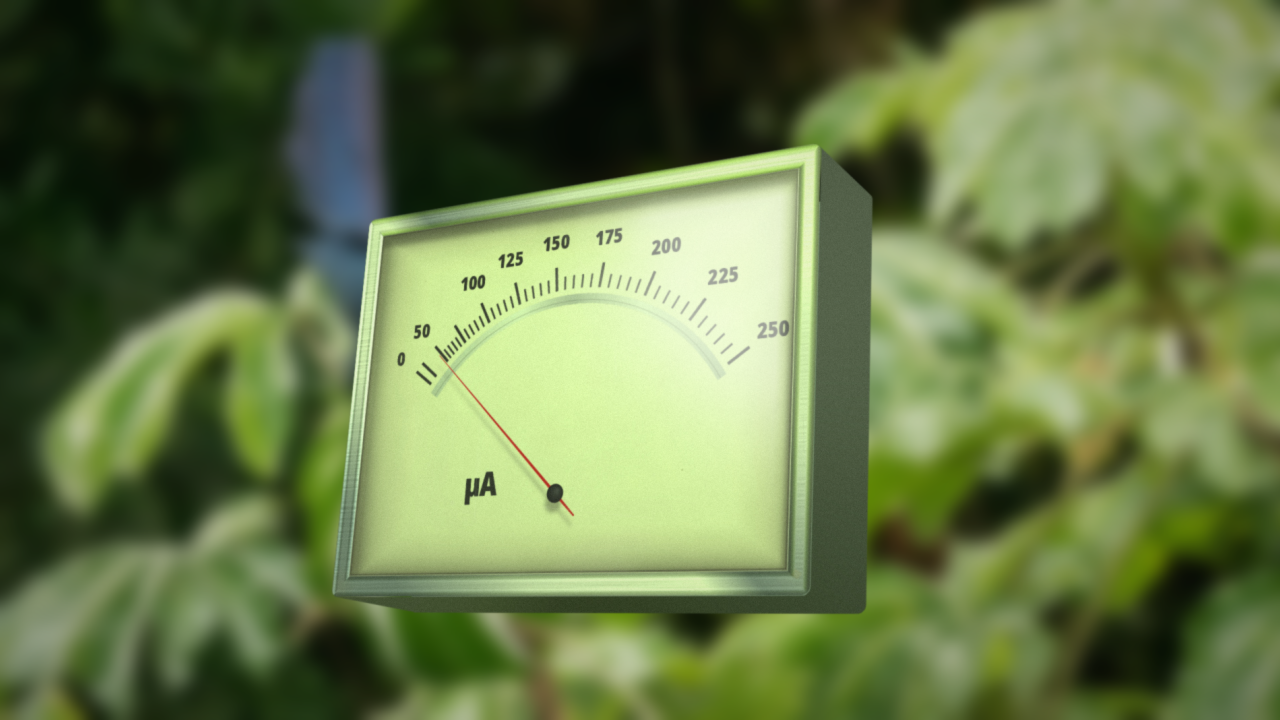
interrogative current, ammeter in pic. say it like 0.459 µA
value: 50 µA
